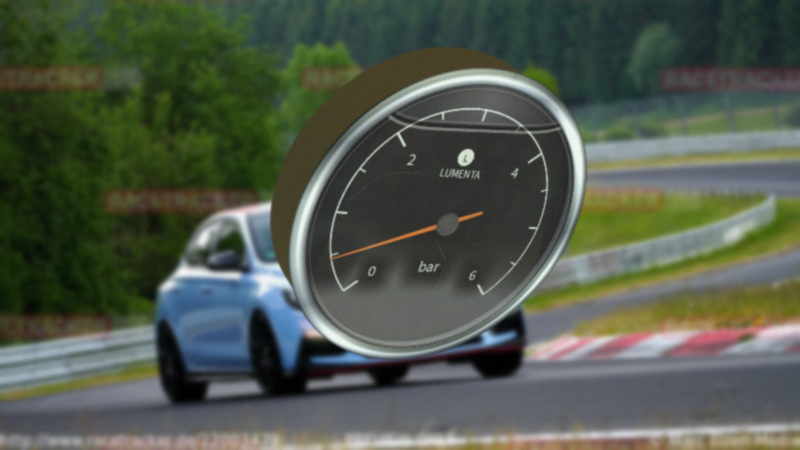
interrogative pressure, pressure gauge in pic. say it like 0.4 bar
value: 0.5 bar
